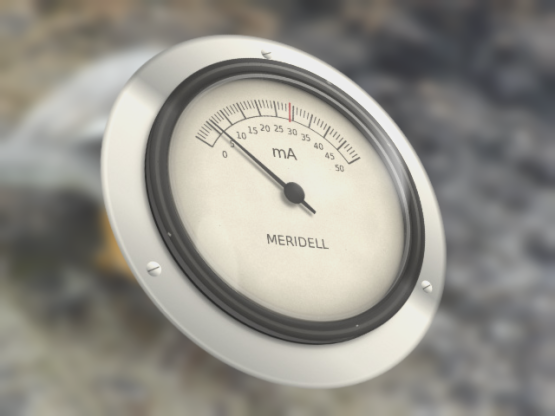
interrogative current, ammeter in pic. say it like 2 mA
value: 5 mA
